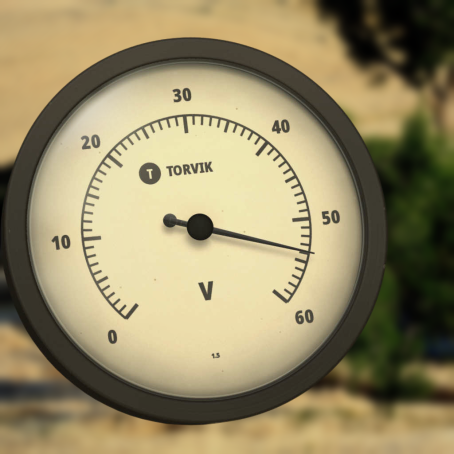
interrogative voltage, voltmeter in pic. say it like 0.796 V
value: 54 V
